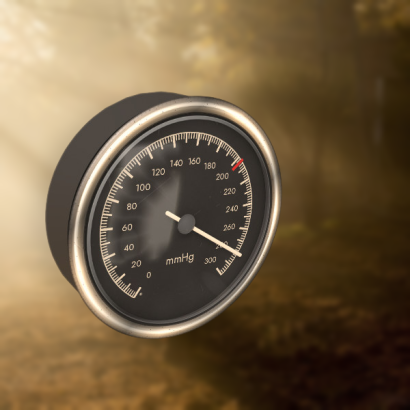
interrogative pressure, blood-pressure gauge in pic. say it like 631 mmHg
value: 280 mmHg
